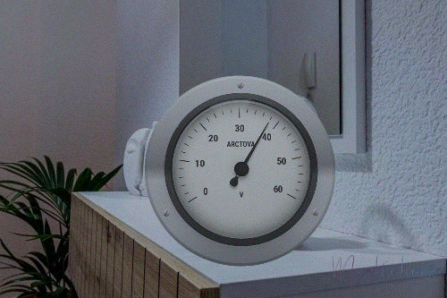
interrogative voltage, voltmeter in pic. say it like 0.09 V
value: 38 V
